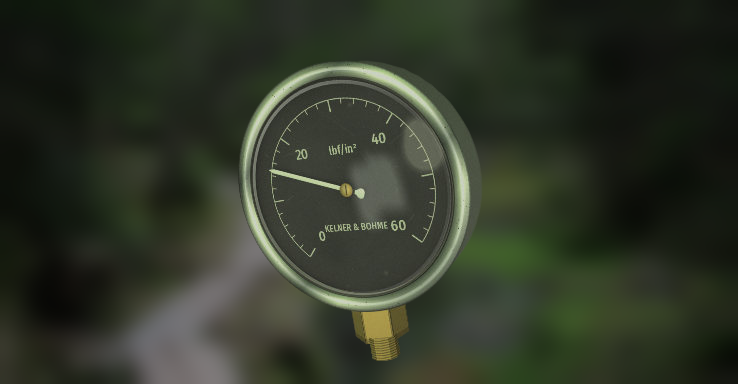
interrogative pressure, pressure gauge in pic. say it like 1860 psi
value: 15 psi
